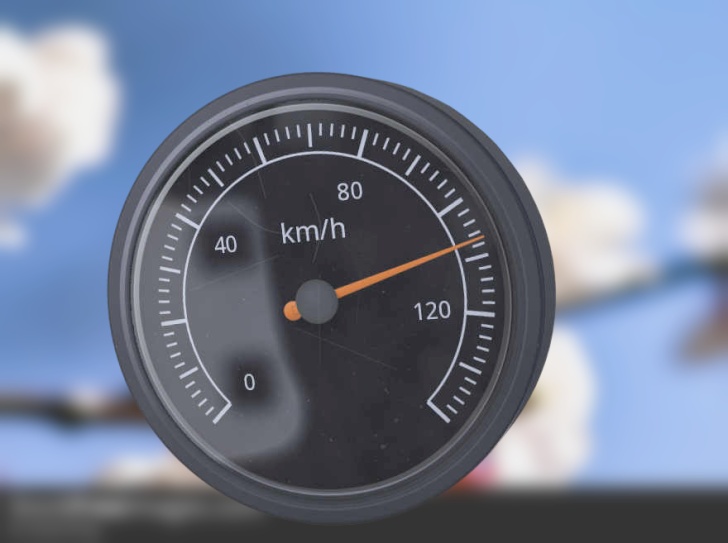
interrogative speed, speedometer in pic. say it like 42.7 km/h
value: 107 km/h
